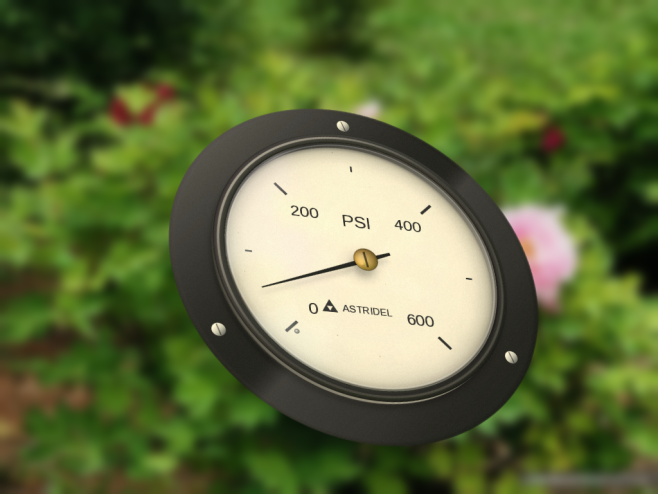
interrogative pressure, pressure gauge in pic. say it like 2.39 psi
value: 50 psi
